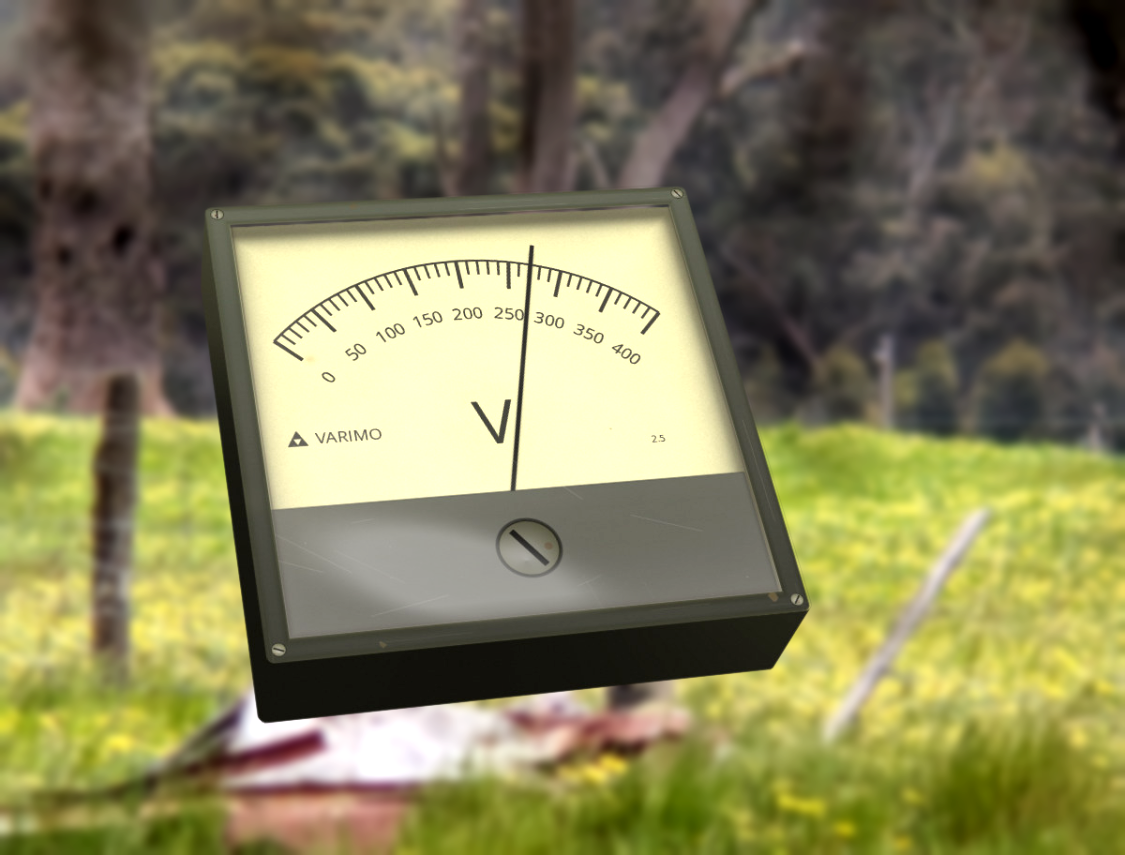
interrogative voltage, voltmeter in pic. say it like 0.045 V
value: 270 V
